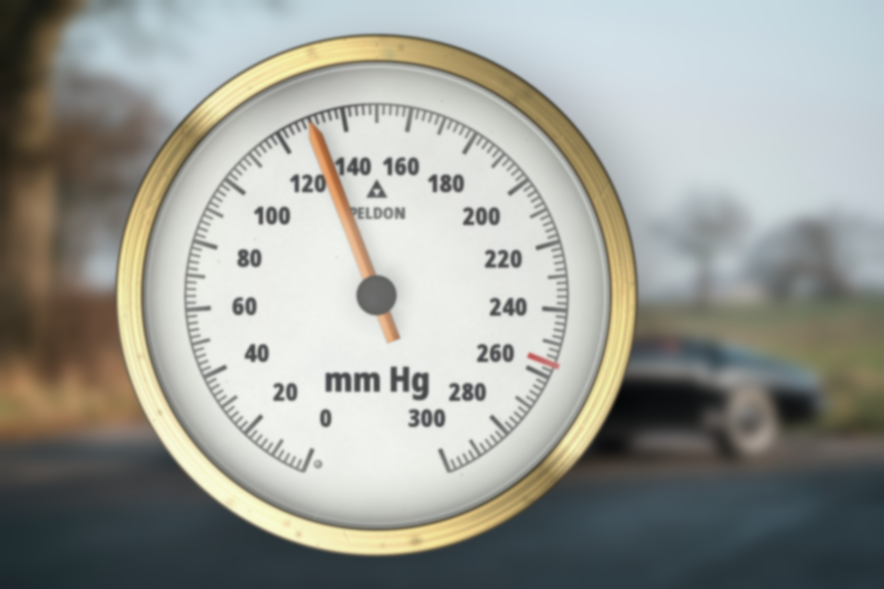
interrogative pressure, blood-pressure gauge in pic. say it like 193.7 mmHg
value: 130 mmHg
